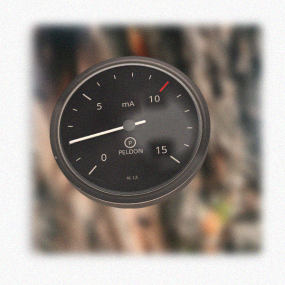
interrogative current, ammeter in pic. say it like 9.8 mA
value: 2 mA
